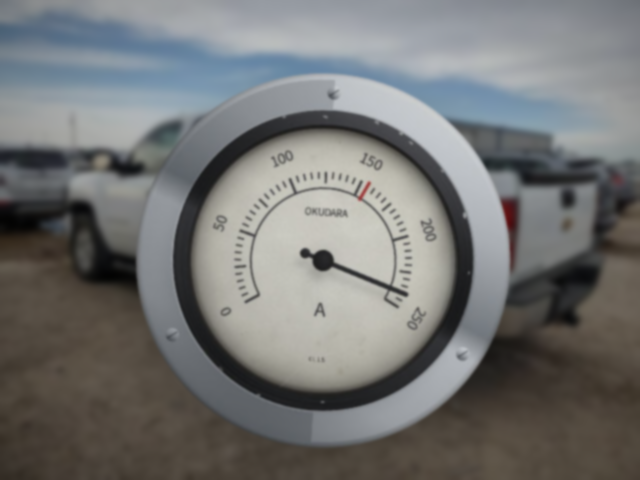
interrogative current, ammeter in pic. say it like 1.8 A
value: 240 A
